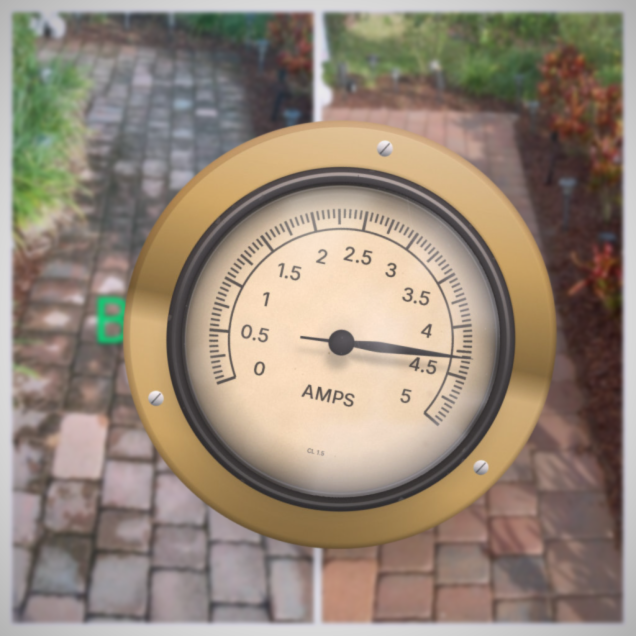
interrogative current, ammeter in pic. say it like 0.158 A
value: 4.3 A
